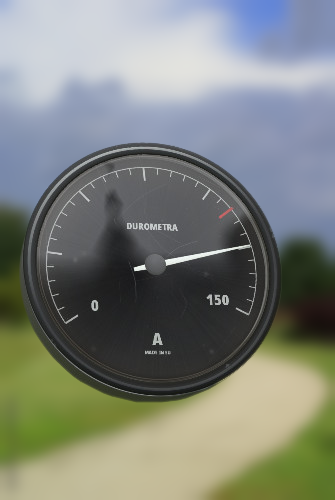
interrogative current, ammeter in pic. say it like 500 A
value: 125 A
